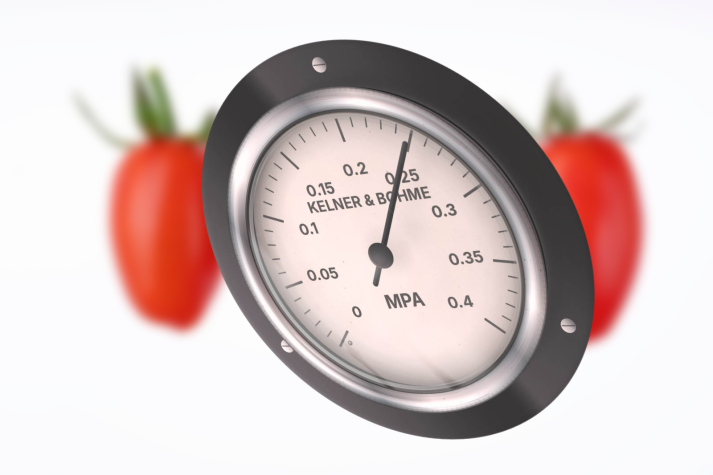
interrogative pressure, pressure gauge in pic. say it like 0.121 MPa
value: 0.25 MPa
